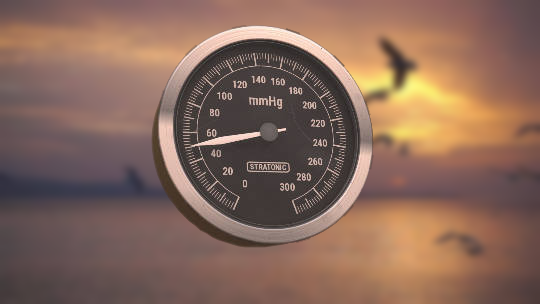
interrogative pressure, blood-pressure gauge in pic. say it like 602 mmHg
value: 50 mmHg
